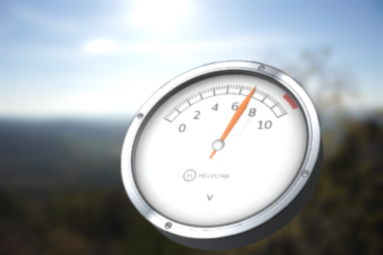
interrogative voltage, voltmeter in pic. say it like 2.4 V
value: 7 V
